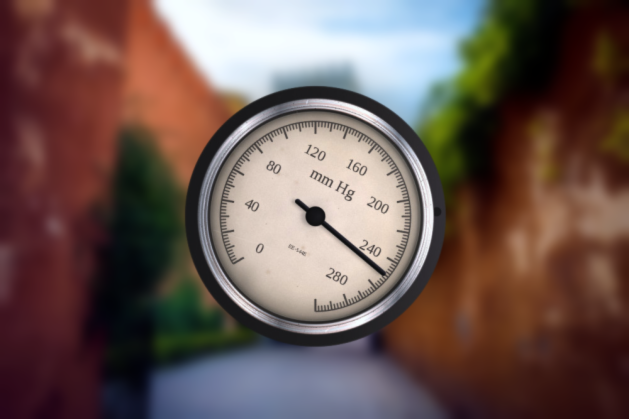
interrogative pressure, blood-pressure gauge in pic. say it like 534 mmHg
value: 250 mmHg
